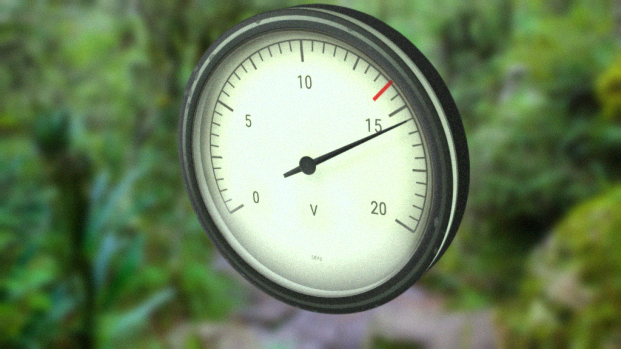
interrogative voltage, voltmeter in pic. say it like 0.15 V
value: 15.5 V
